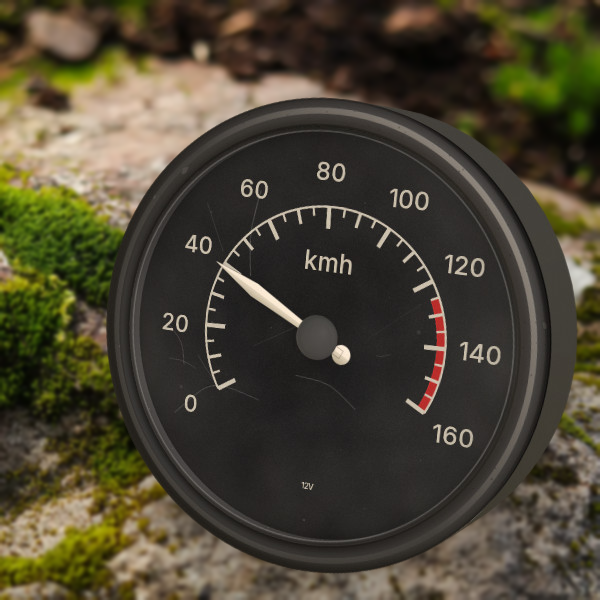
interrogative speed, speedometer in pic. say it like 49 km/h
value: 40 km/h
